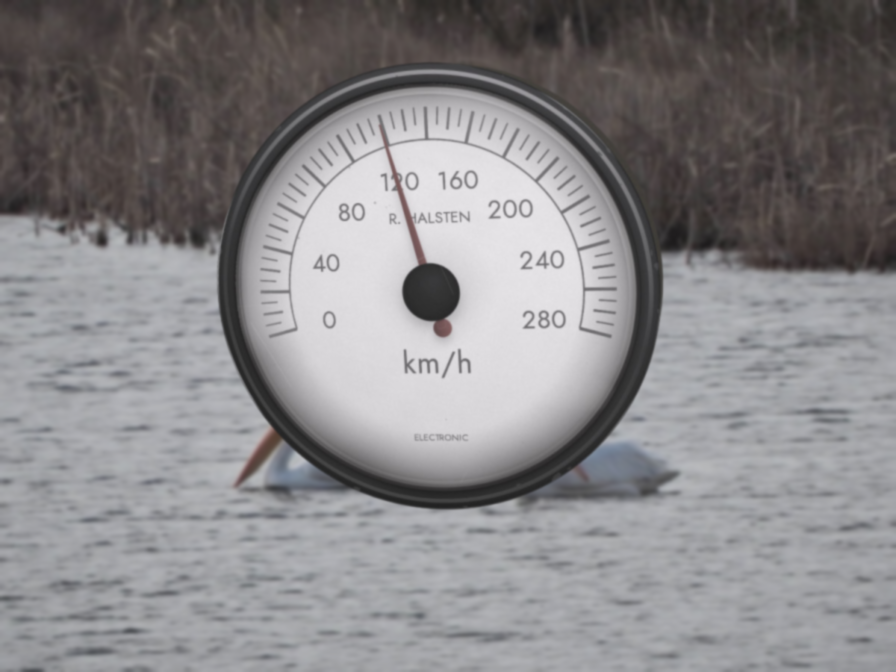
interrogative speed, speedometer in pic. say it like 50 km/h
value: 120 km/h
